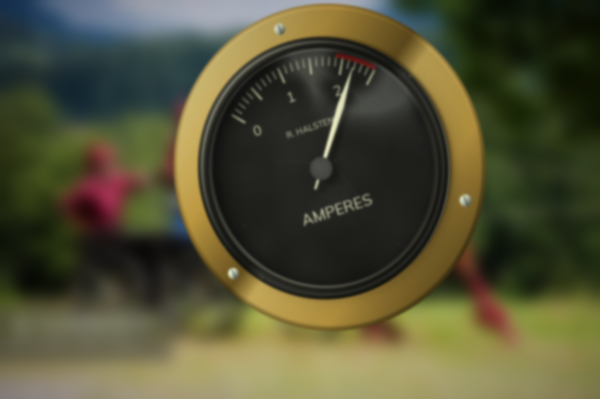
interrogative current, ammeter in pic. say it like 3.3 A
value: 2.2 A
